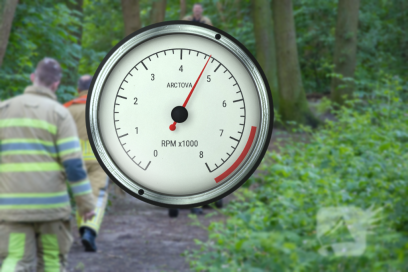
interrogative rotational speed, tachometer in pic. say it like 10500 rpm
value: 4700 rpm
